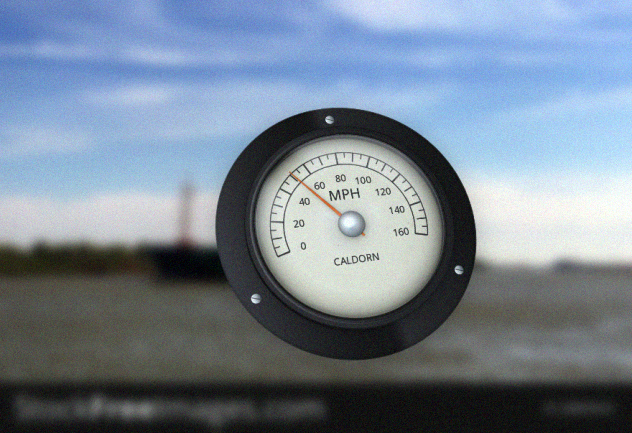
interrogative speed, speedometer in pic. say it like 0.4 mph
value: 50 mph
